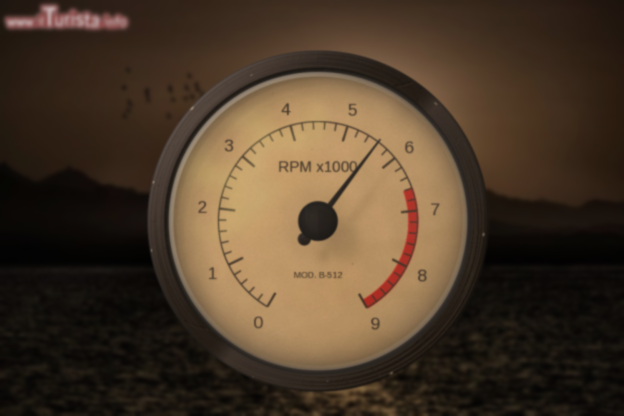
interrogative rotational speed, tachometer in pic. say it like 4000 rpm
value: 5600 rpm
